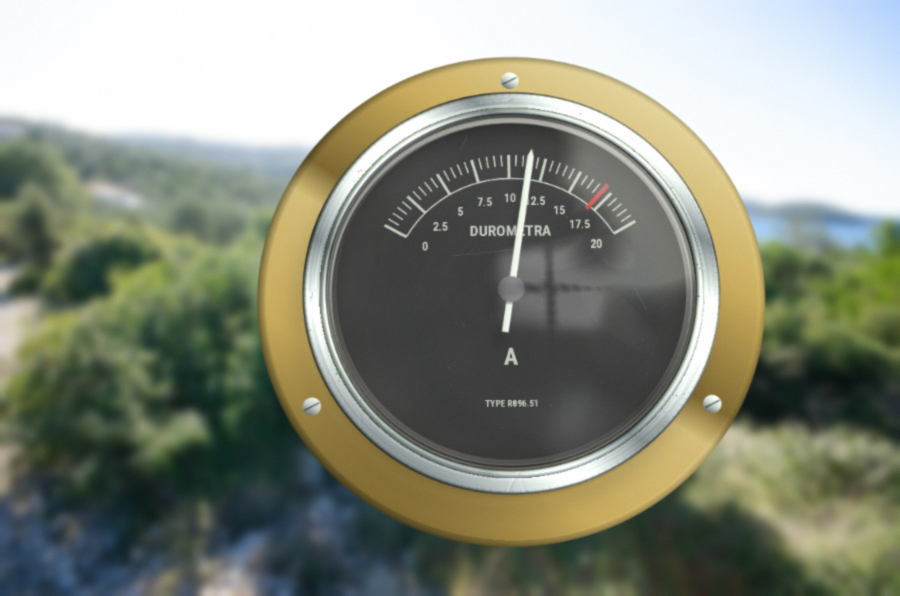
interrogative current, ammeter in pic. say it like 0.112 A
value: 11.5 A
